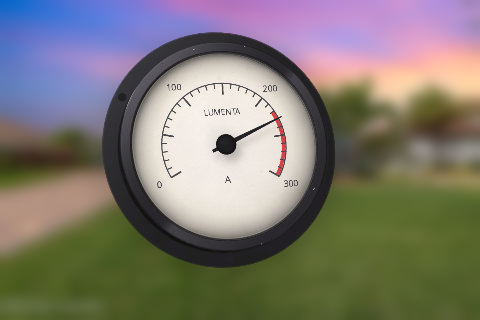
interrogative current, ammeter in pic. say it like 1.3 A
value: 230 A
